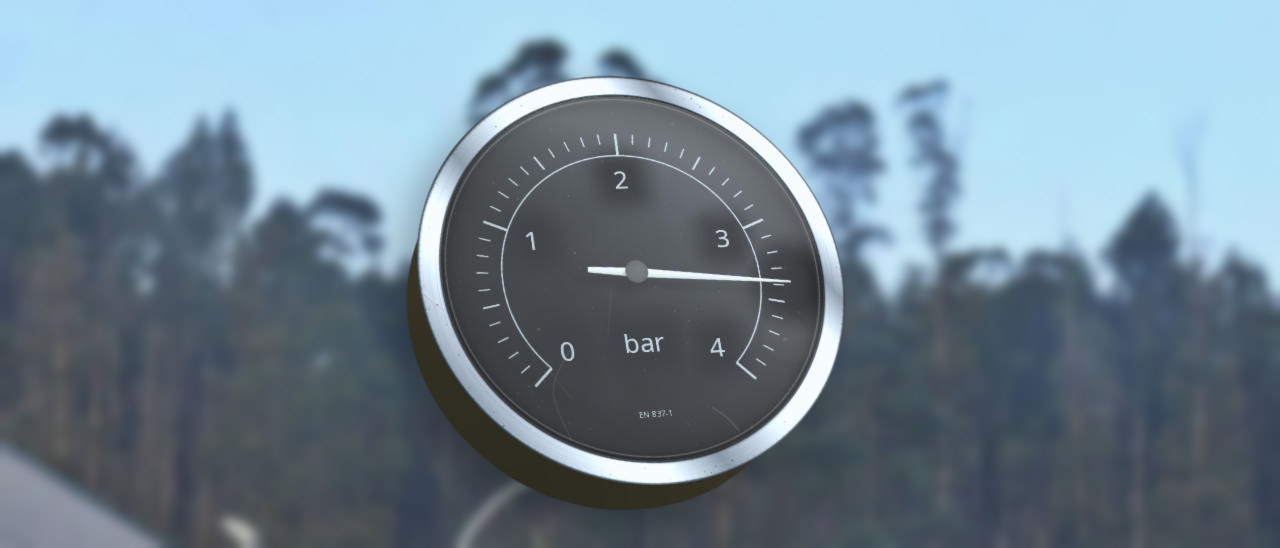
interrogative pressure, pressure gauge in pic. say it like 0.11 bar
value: 3.4 bar
